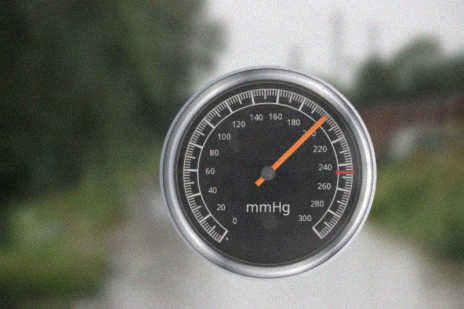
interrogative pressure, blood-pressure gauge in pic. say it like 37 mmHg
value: 200 mmHg
